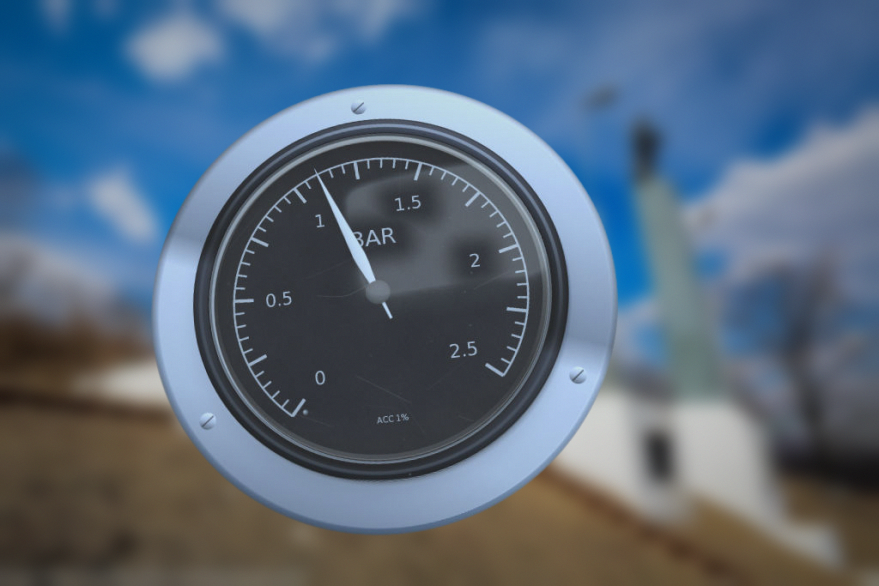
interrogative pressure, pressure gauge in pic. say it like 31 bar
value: 1.1 bar
